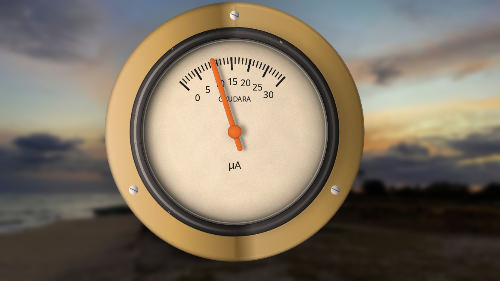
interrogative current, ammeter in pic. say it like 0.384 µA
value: 10 µA
